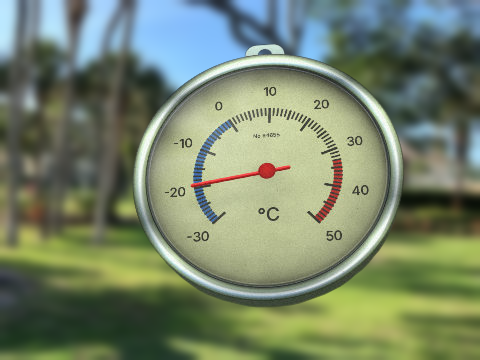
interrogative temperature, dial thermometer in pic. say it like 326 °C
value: -20 °C
